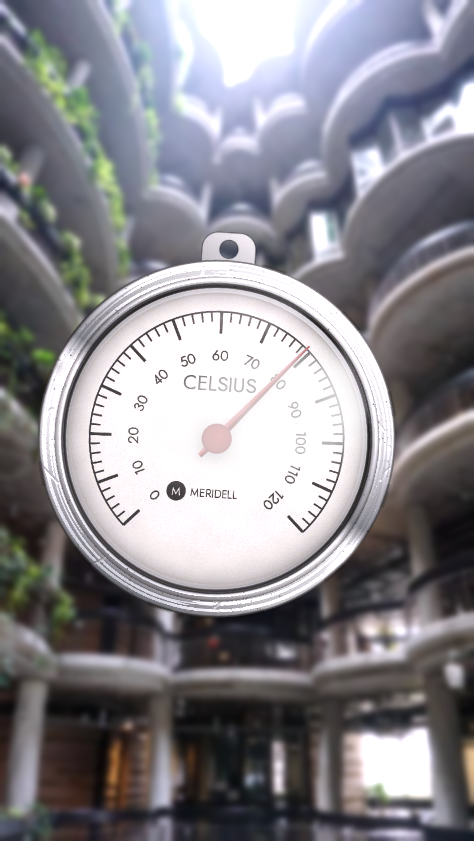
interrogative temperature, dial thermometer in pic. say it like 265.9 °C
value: 79 °C
